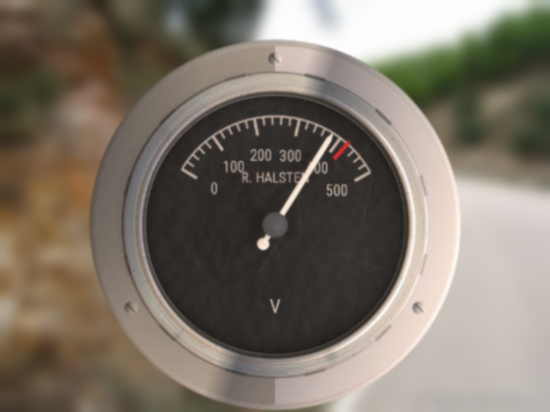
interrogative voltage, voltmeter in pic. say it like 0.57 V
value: 380 V
